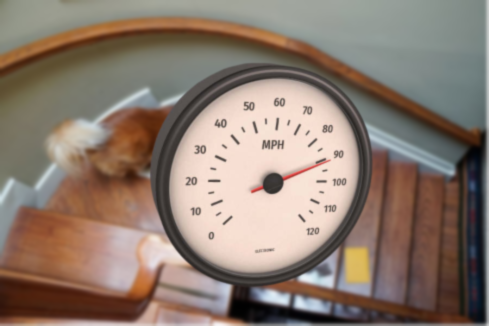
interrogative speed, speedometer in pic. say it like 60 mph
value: 90 mph
